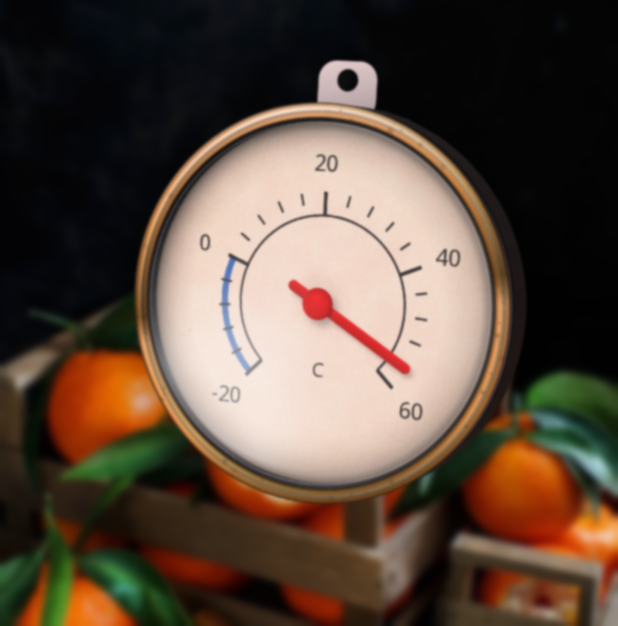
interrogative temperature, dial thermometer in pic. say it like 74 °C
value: 56 °C
